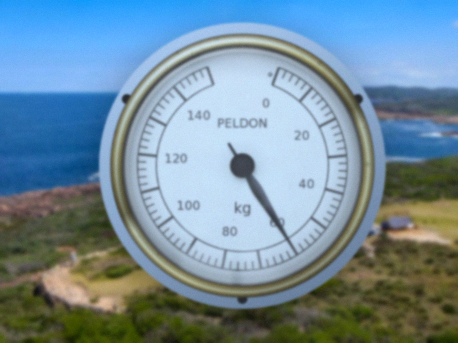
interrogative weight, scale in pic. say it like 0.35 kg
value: 60 kg
